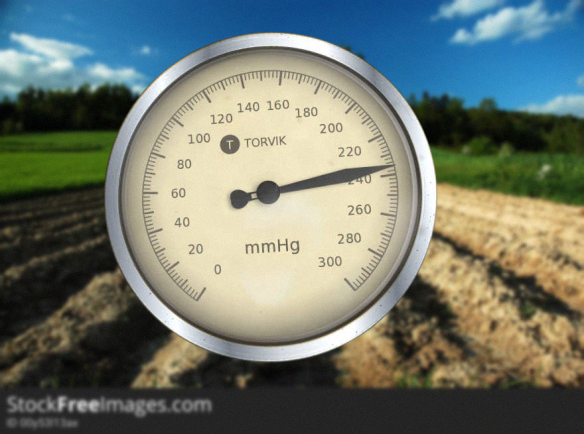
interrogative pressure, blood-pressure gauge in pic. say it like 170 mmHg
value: 236 mmHg
